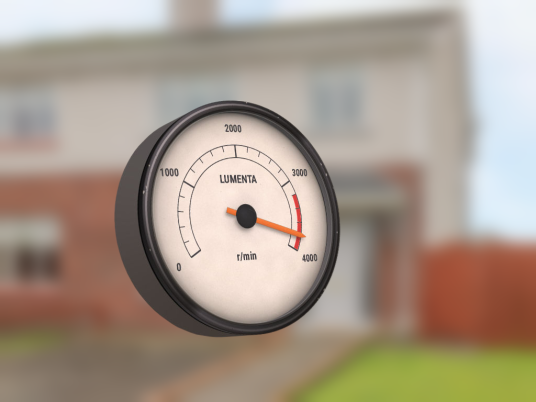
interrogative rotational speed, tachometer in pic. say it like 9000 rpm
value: 3800 rpm
